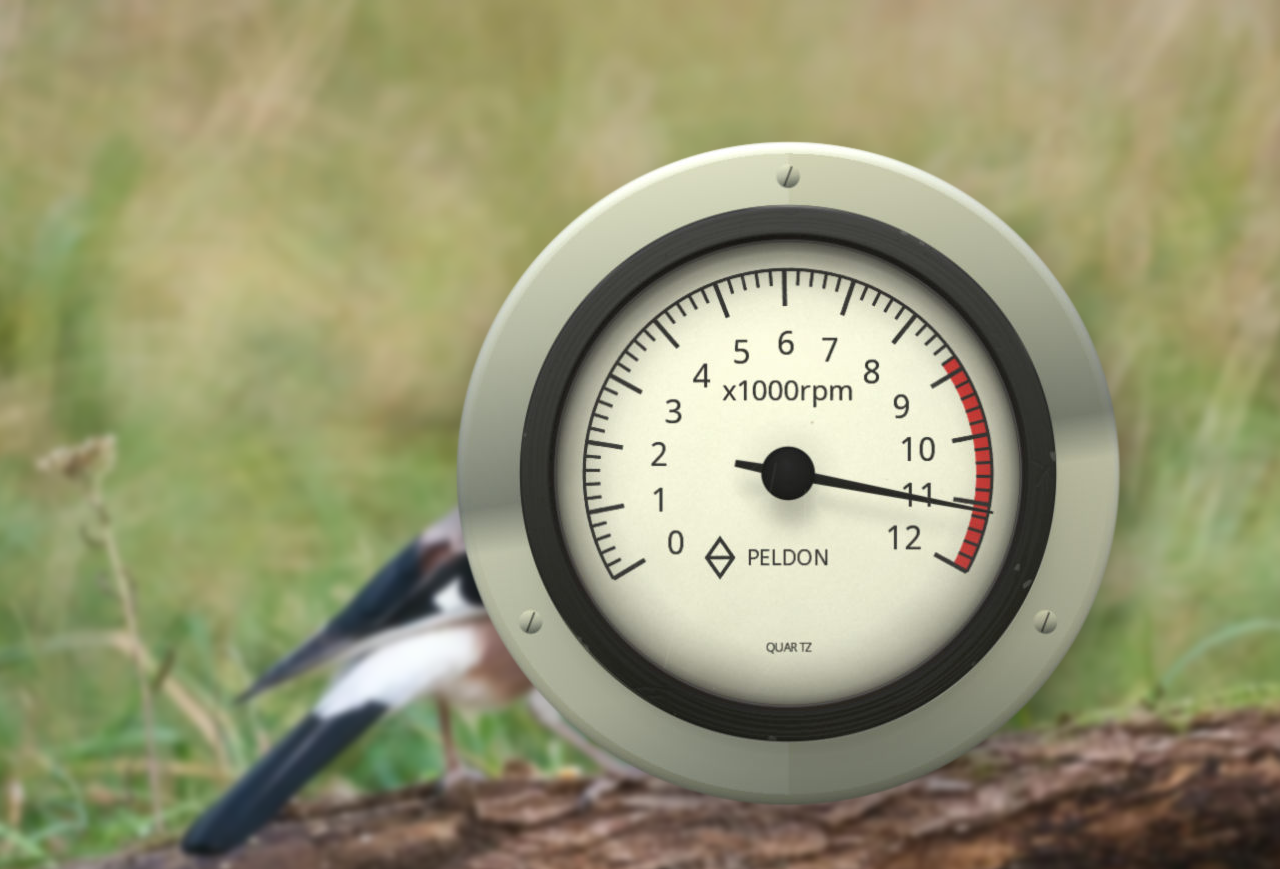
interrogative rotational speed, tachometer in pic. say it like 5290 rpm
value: 11100 rpm
